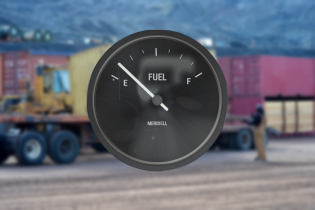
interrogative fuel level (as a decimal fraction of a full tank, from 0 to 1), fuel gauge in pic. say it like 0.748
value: 0.125
